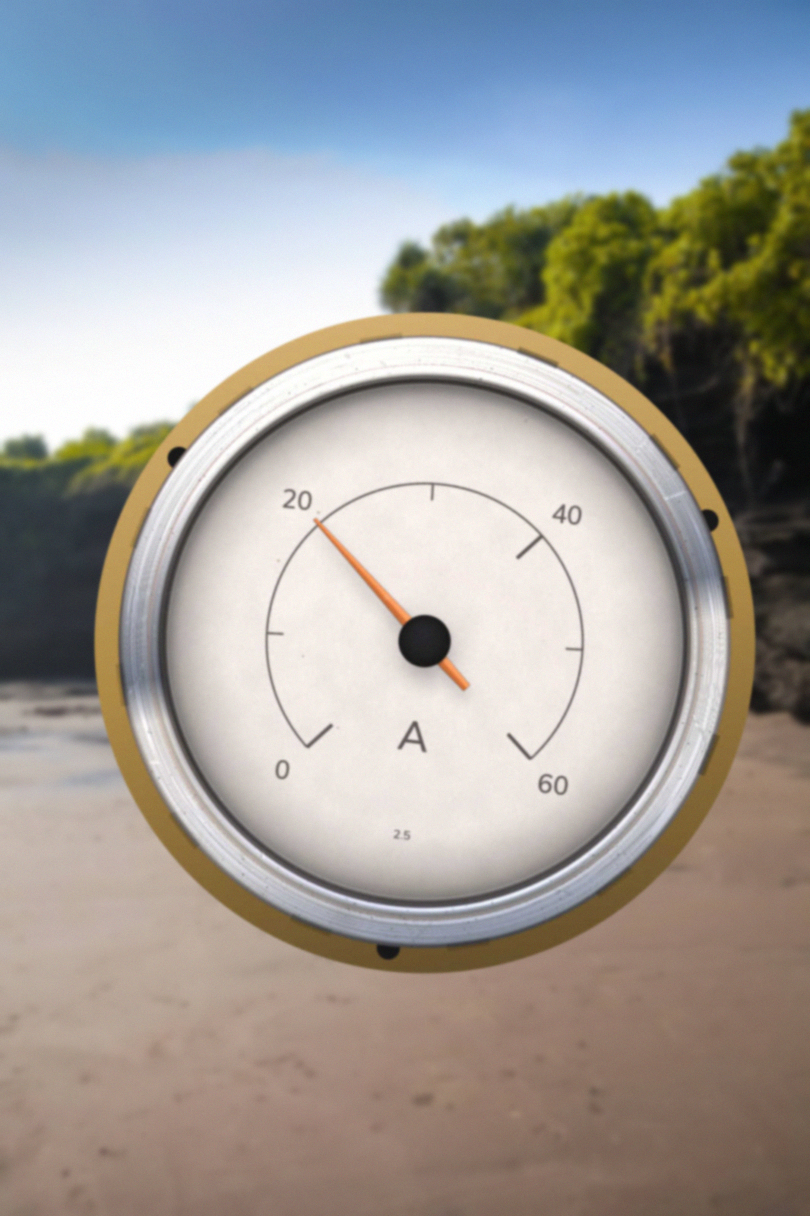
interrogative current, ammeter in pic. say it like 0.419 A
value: 20 A
